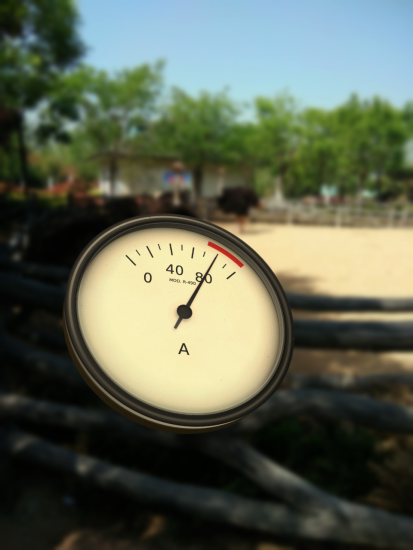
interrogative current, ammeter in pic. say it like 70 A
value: 80 A
